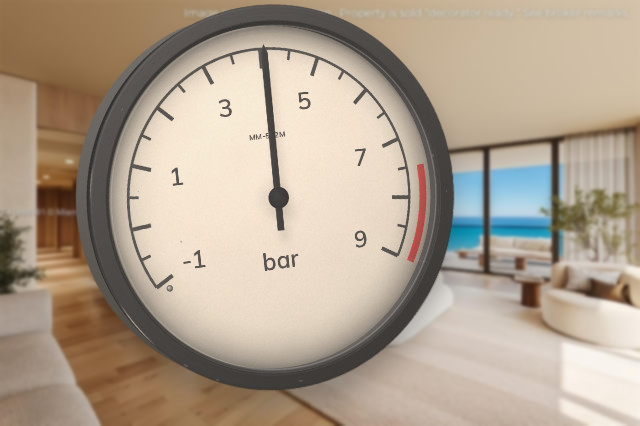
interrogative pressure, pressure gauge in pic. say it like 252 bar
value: 4 bar
